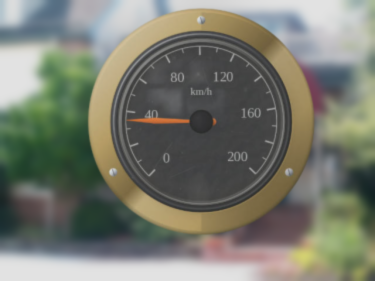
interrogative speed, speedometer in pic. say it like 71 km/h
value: 35 km/h
